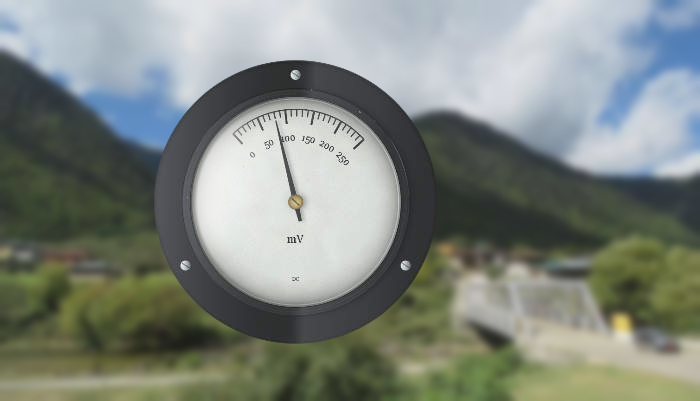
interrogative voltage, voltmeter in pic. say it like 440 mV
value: 80 mV
